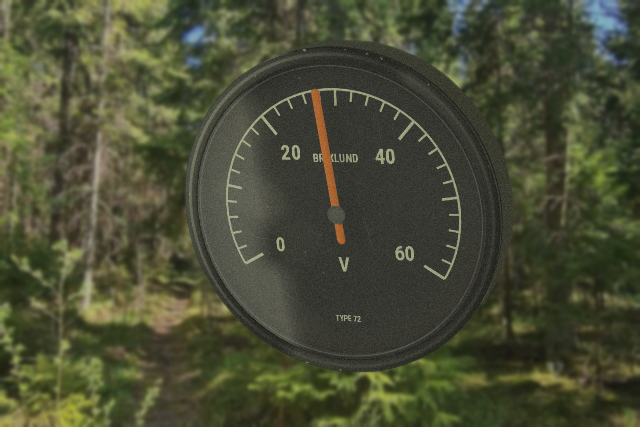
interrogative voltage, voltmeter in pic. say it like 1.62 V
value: 28 V
